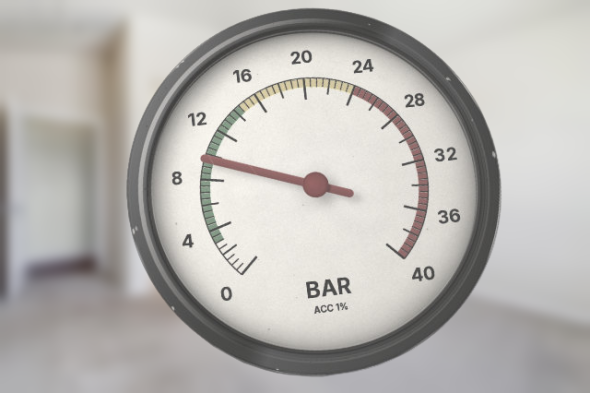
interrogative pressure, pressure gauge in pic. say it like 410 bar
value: 9.5 bar
